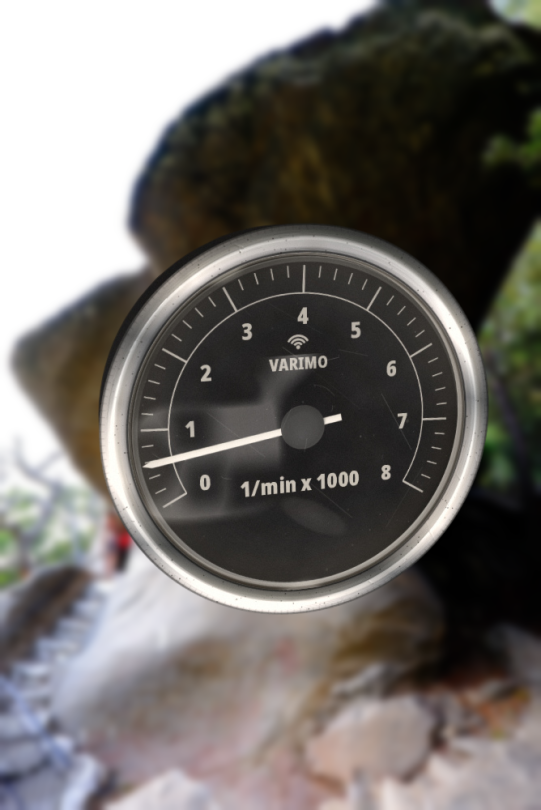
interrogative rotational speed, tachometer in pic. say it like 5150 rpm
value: 600 rpm
